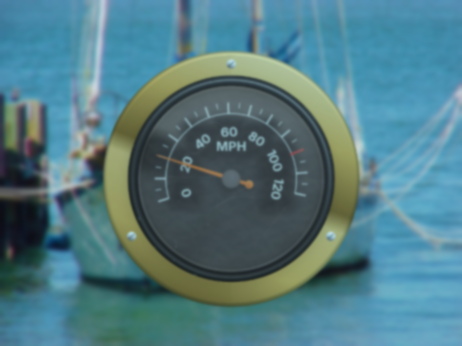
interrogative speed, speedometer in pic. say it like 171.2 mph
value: 20 mph
